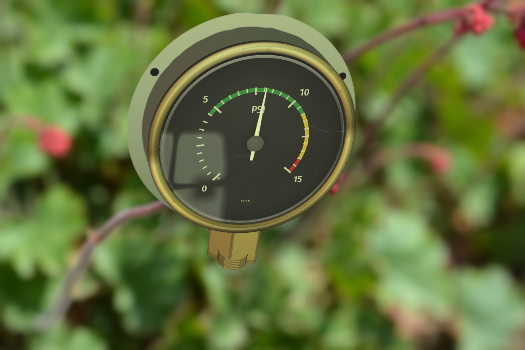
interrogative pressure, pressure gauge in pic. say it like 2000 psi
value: 8 psi
